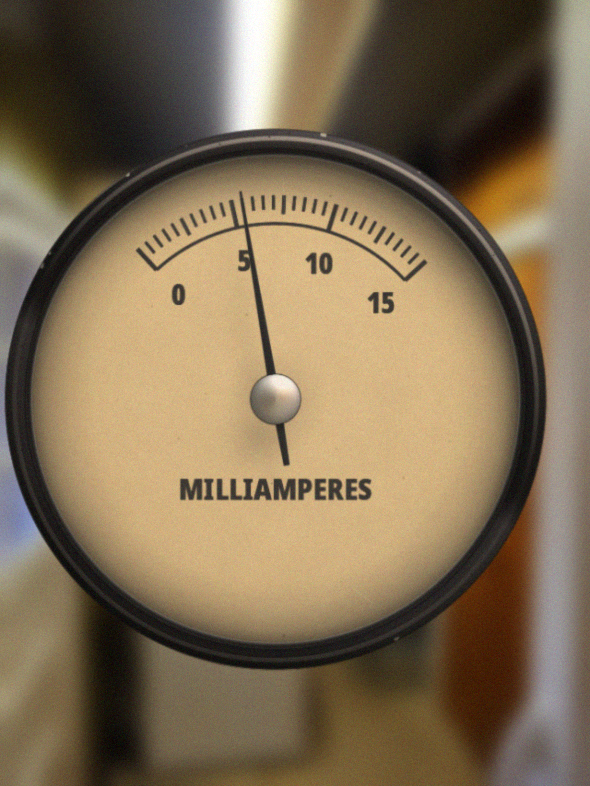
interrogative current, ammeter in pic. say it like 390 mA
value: 5.5 mA
